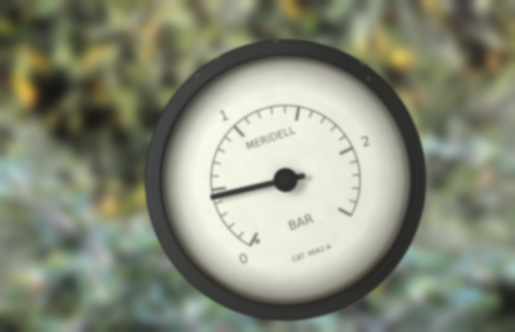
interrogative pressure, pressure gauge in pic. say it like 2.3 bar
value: 0.45 bar
